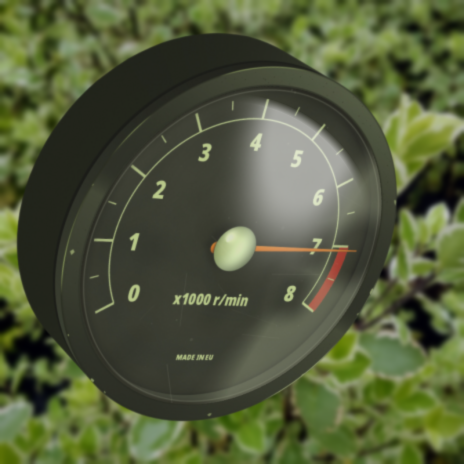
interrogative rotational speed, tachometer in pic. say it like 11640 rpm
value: 7000 rpm
